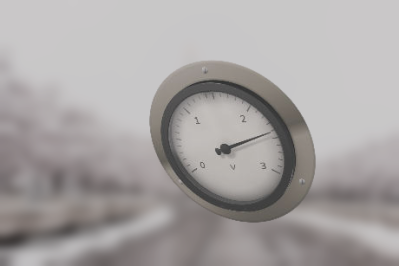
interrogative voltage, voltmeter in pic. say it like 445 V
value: 2.4 V
